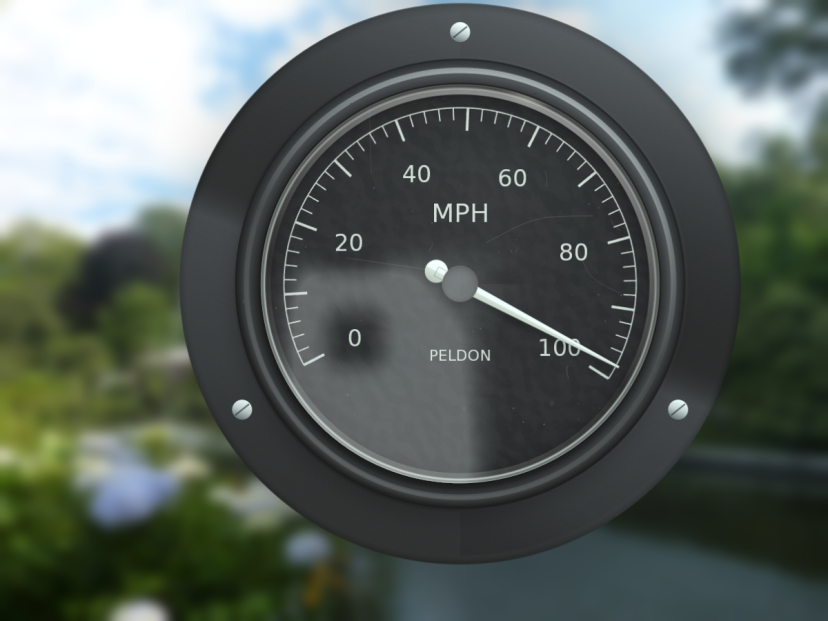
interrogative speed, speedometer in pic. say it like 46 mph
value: 98 mph
